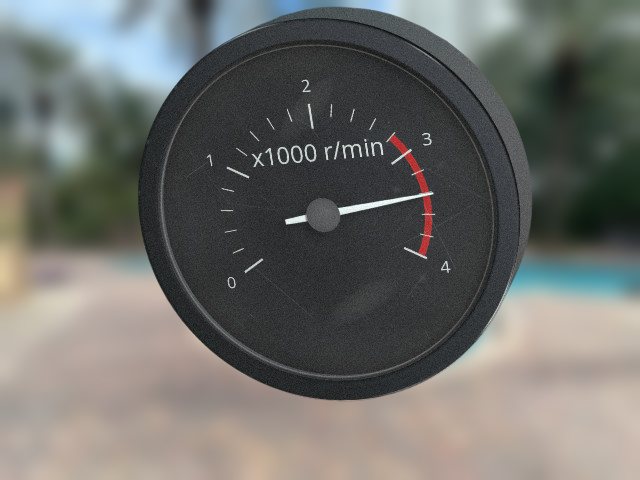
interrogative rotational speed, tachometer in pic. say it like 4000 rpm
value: 3400 rpm
